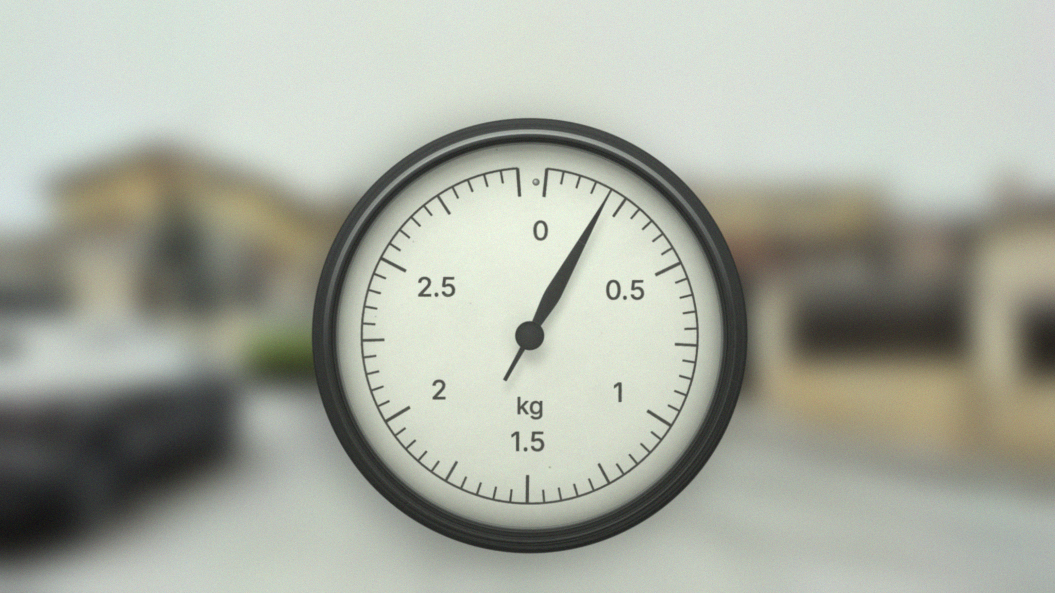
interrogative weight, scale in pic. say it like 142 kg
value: 0.2 kg
